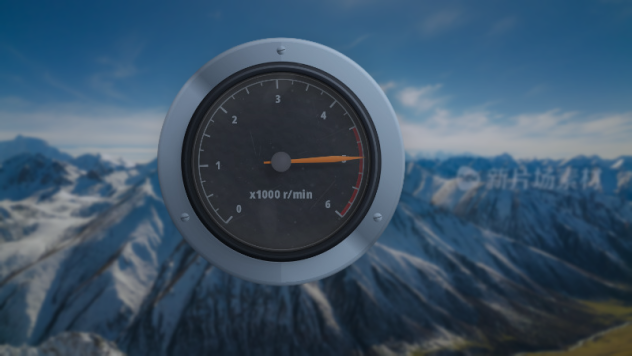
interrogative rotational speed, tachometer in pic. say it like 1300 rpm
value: 5000 rpm
